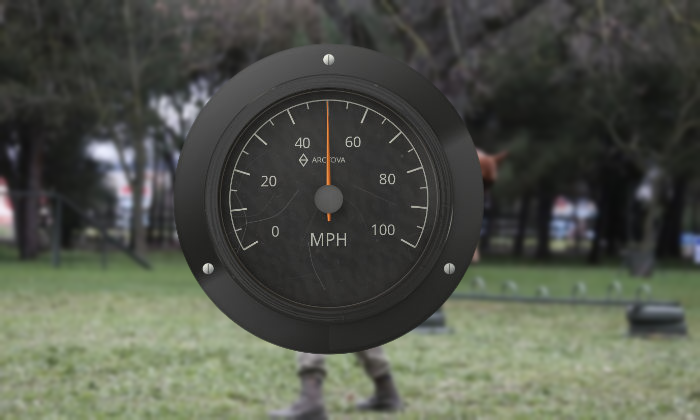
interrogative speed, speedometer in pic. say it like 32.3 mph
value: 50 mph
